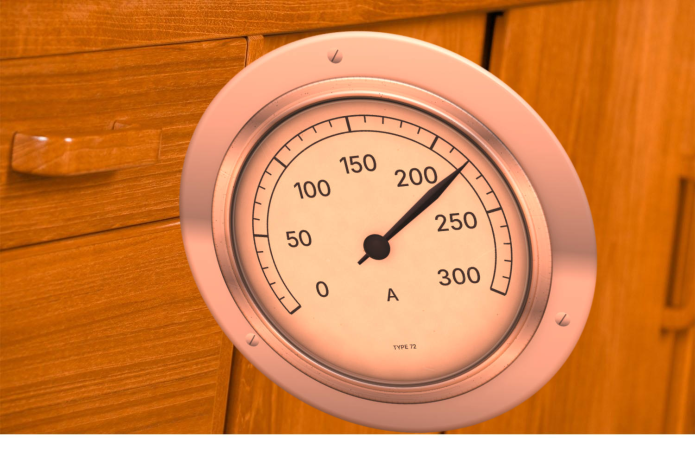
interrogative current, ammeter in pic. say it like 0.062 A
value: 220 A
